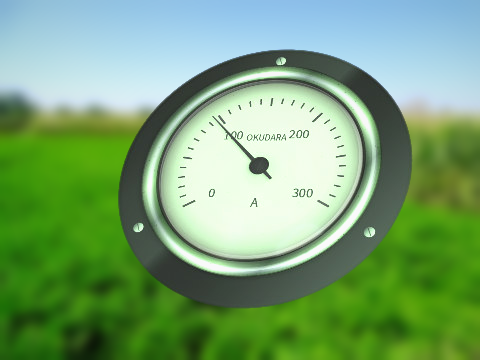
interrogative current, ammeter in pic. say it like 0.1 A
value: 95 A
